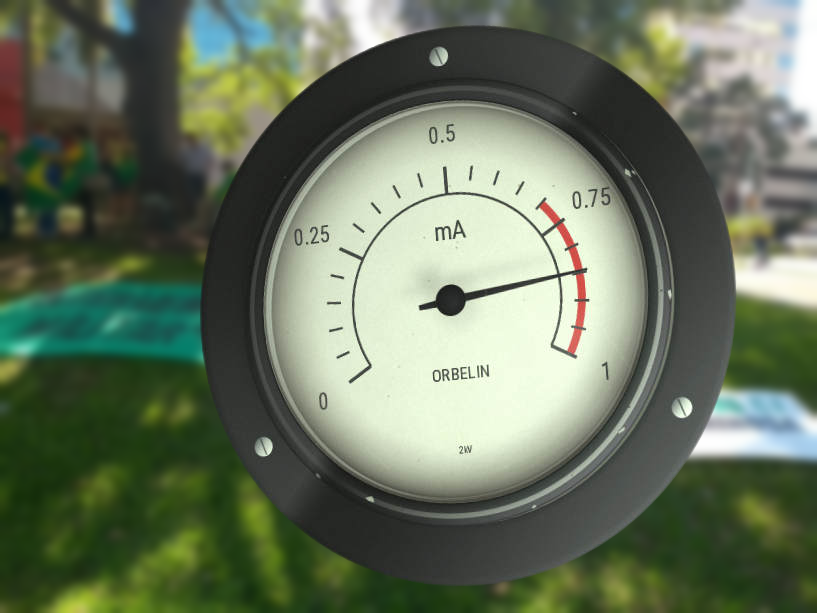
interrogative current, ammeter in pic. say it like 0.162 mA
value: 0.85 mA
